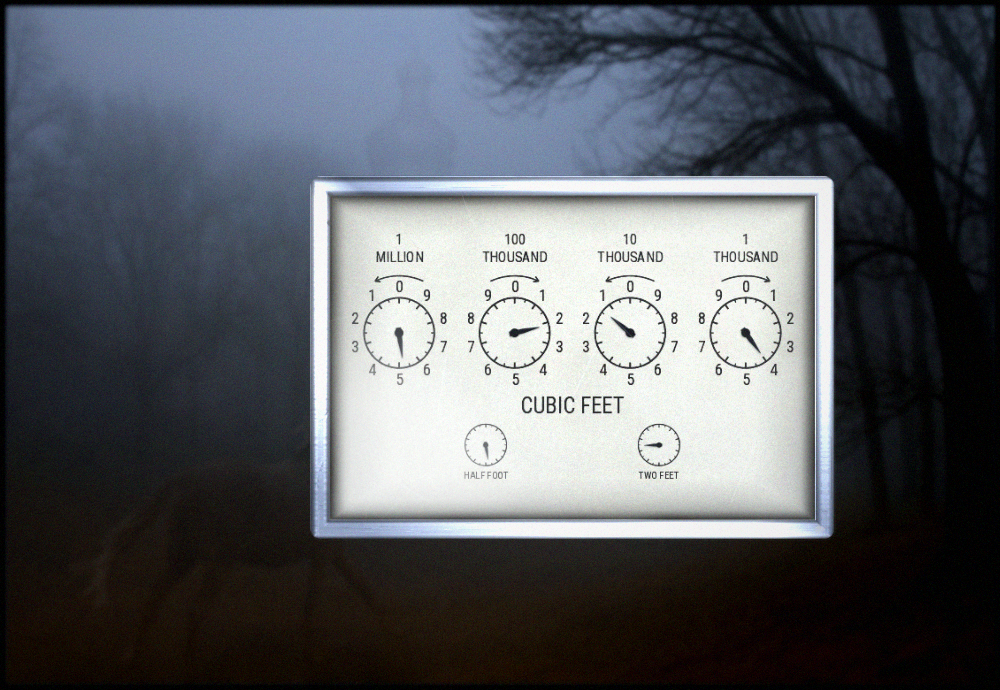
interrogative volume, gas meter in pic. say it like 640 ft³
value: 521400 ft³
